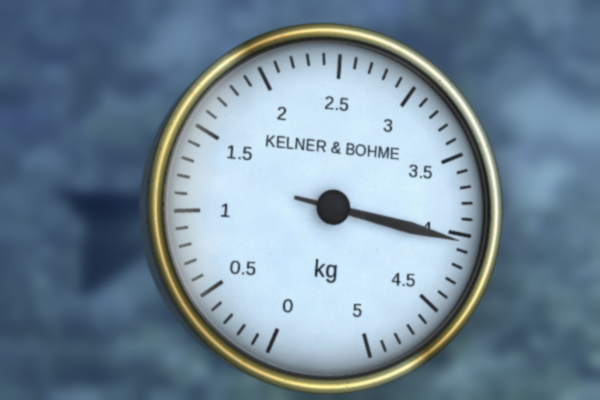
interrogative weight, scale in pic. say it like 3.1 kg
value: 4.05 kg
